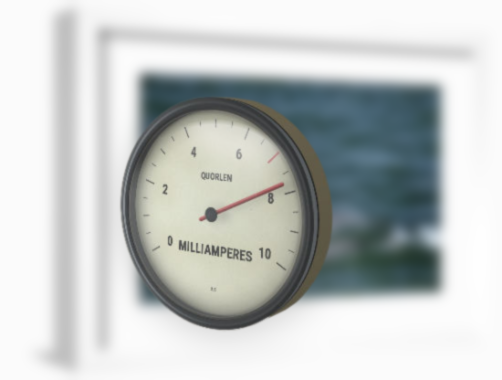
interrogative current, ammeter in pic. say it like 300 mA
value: 7.75 mA
